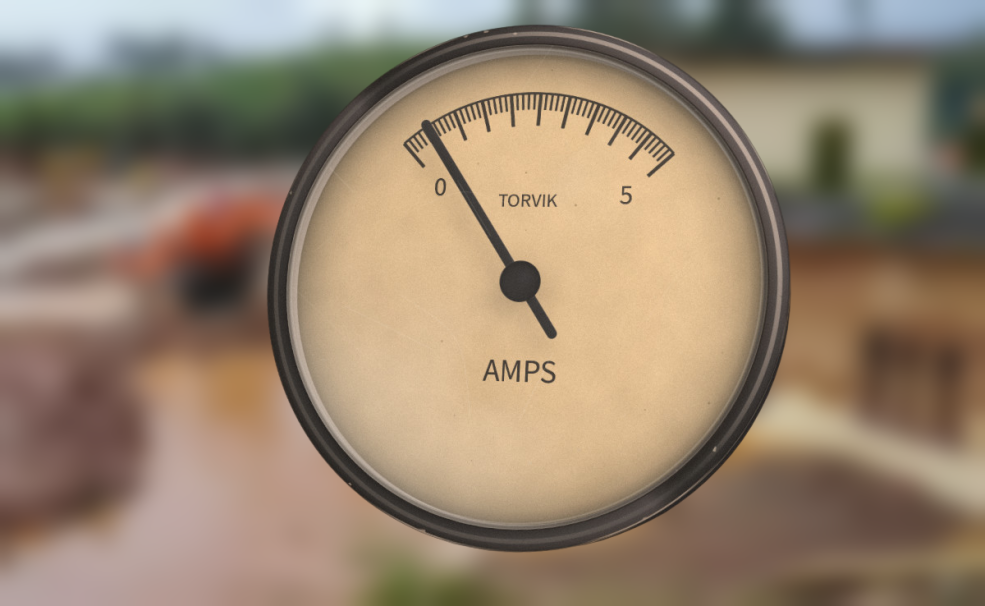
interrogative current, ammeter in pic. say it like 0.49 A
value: 0.5 A
